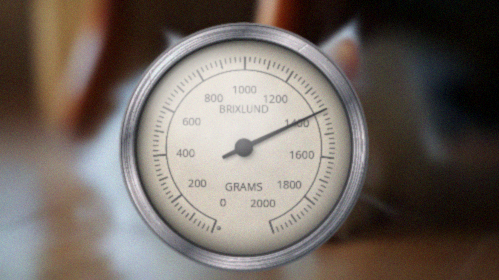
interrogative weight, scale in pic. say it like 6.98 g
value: 1400 g
